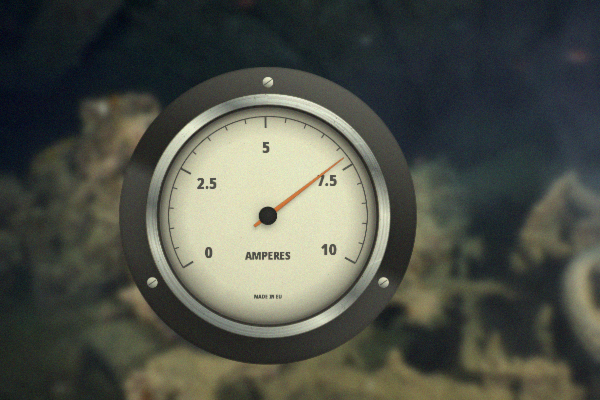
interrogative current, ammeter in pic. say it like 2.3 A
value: 7.25 A
